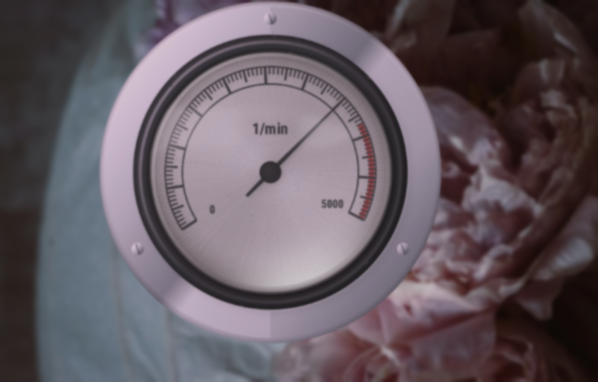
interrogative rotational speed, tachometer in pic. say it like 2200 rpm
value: 3500 rpm
